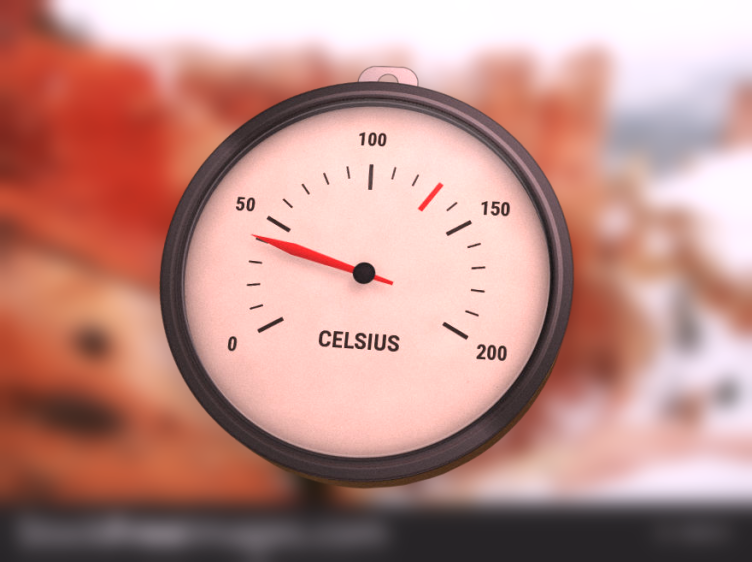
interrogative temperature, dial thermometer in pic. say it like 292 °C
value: 40 °C
